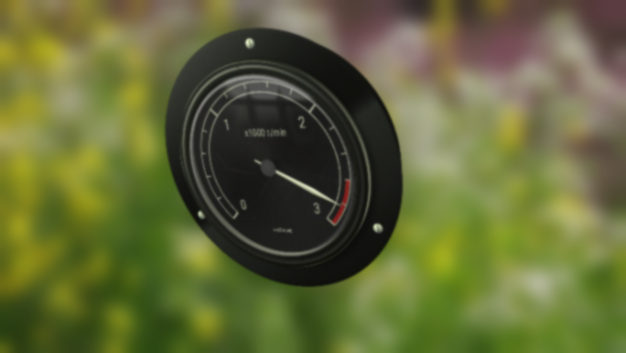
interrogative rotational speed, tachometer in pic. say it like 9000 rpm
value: 2800 rpm
